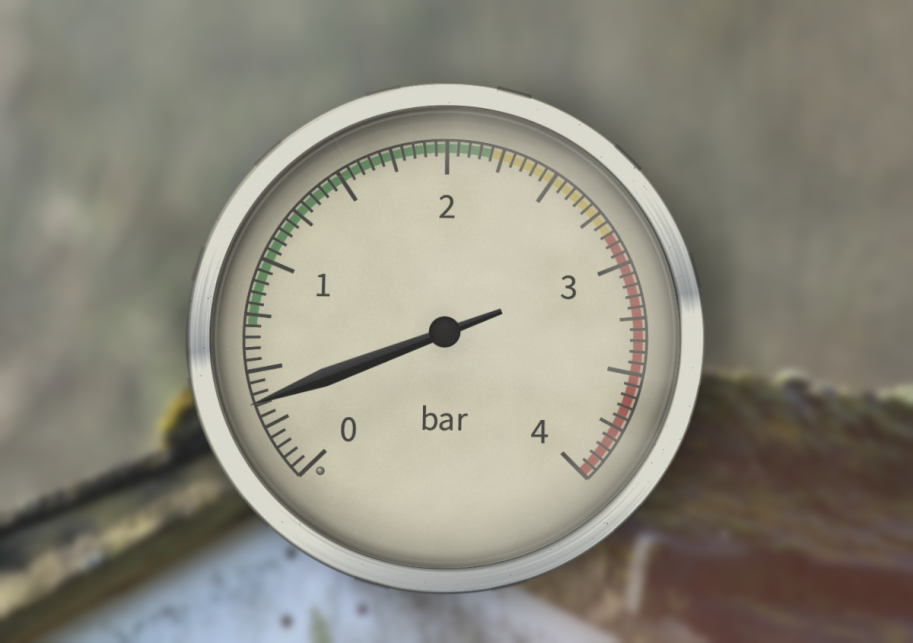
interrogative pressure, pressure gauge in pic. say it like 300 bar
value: 0.35 bar
